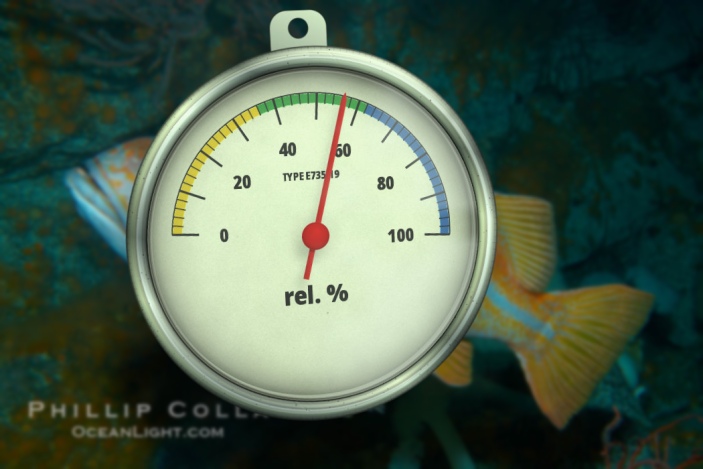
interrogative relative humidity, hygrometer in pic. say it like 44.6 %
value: 56 %
